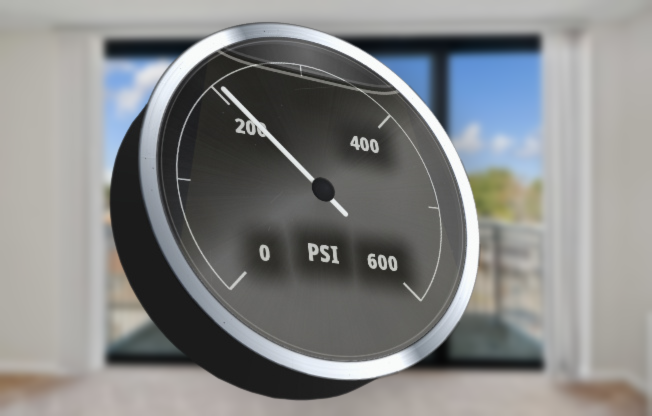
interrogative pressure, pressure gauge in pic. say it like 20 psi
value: 200 psi
